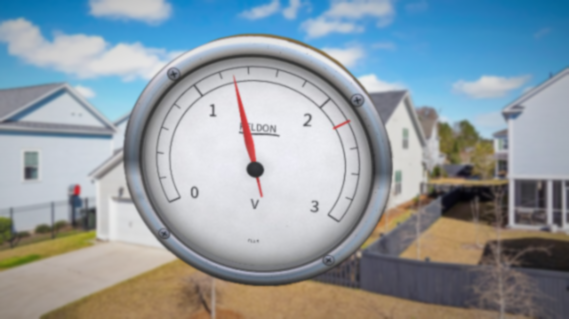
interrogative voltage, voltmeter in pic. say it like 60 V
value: 1.3 V
